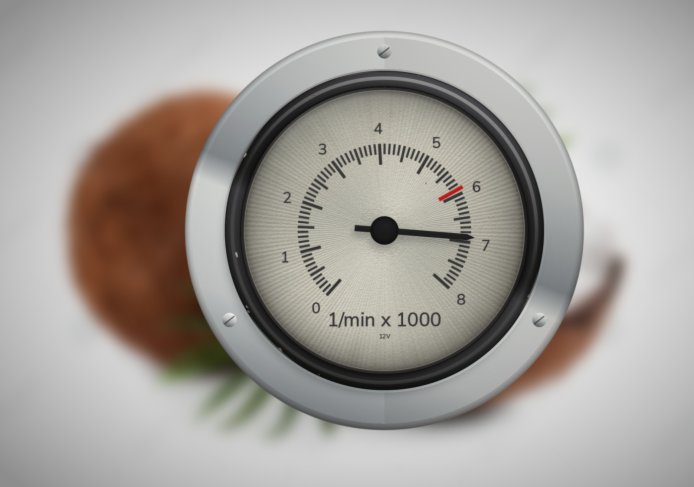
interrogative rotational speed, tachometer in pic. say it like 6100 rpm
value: 6900 rpm
